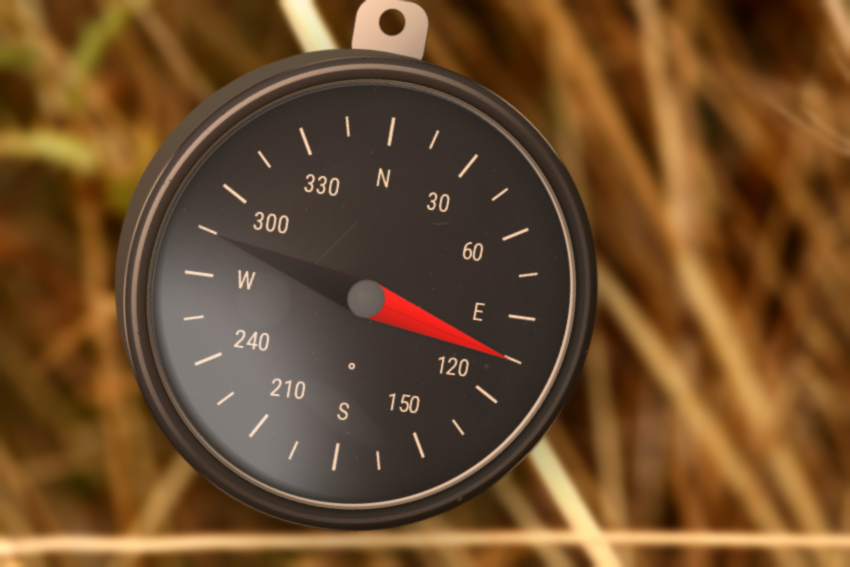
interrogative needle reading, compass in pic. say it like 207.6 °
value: 105 °
